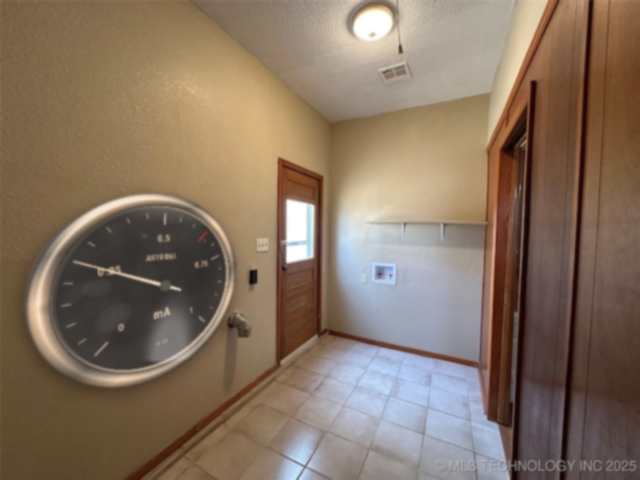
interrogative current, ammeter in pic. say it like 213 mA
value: 0.25 mA
